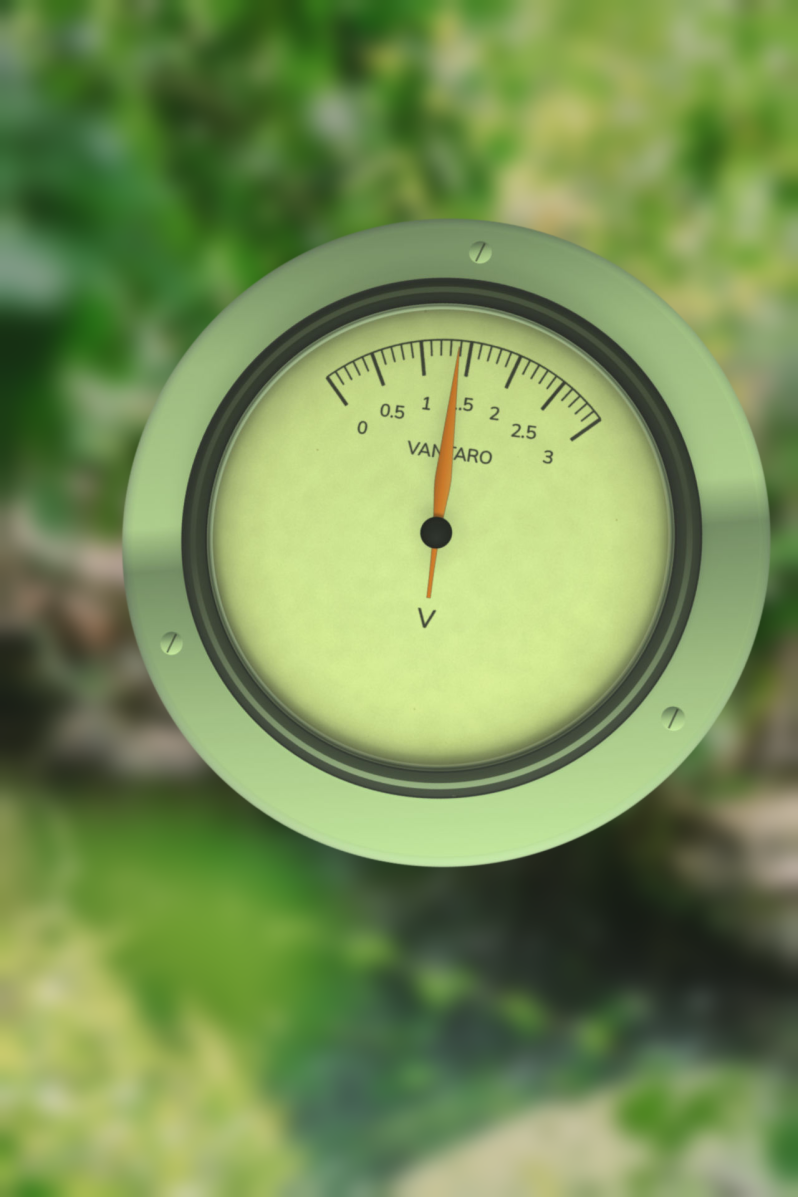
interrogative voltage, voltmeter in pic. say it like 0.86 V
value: 1.4 V
